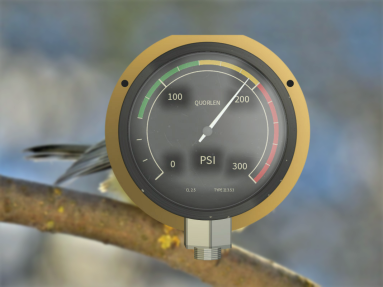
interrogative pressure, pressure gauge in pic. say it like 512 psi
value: 190 psi
